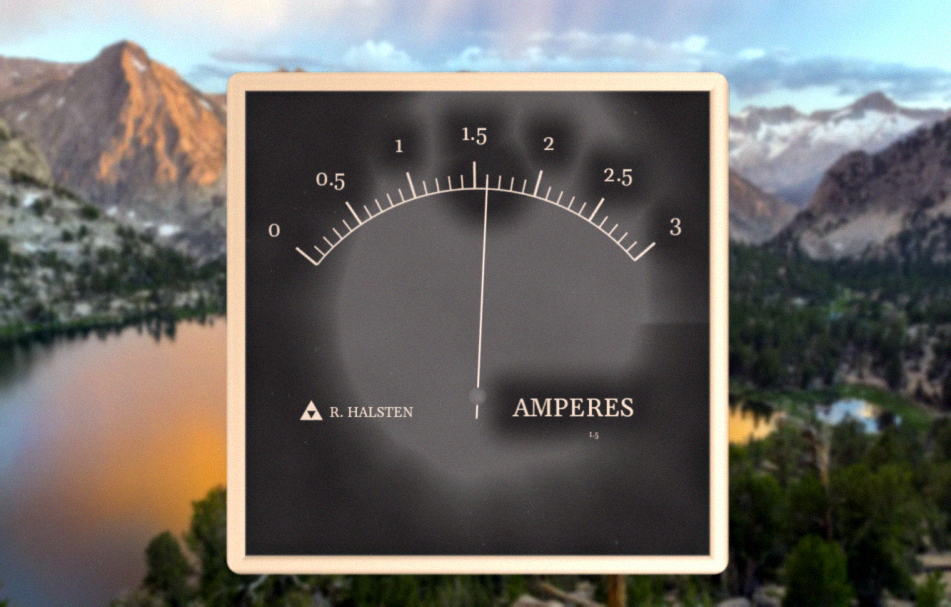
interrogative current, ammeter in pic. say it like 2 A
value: 1.6 A
